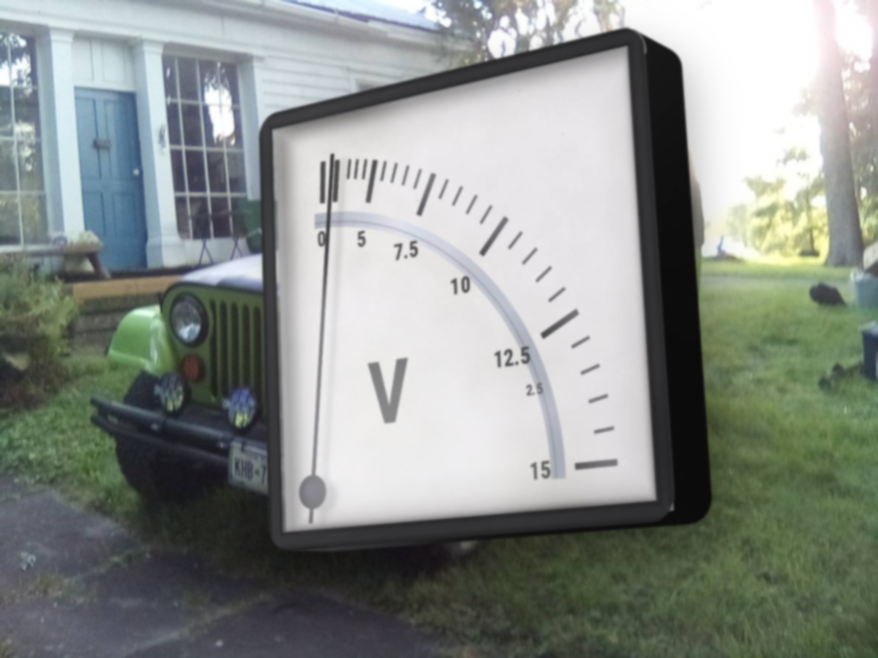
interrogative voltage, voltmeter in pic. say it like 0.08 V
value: 2.5 V
